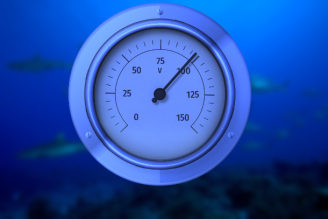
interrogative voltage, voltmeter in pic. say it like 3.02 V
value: 97.5 V
